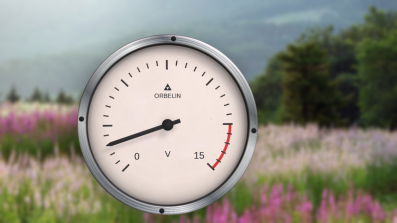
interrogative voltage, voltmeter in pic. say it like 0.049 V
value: 1.5 V
